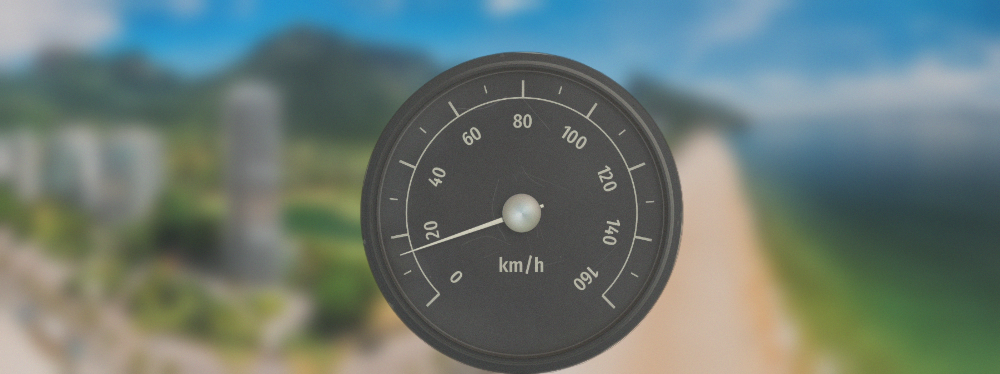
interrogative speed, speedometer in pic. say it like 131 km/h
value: 15 km/h
